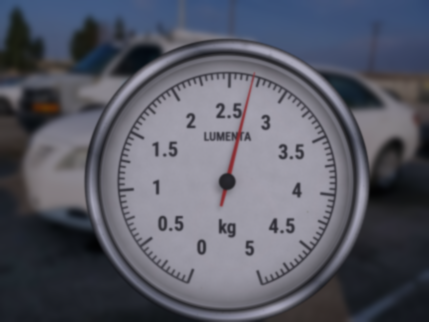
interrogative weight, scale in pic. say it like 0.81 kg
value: 2.7 kg
